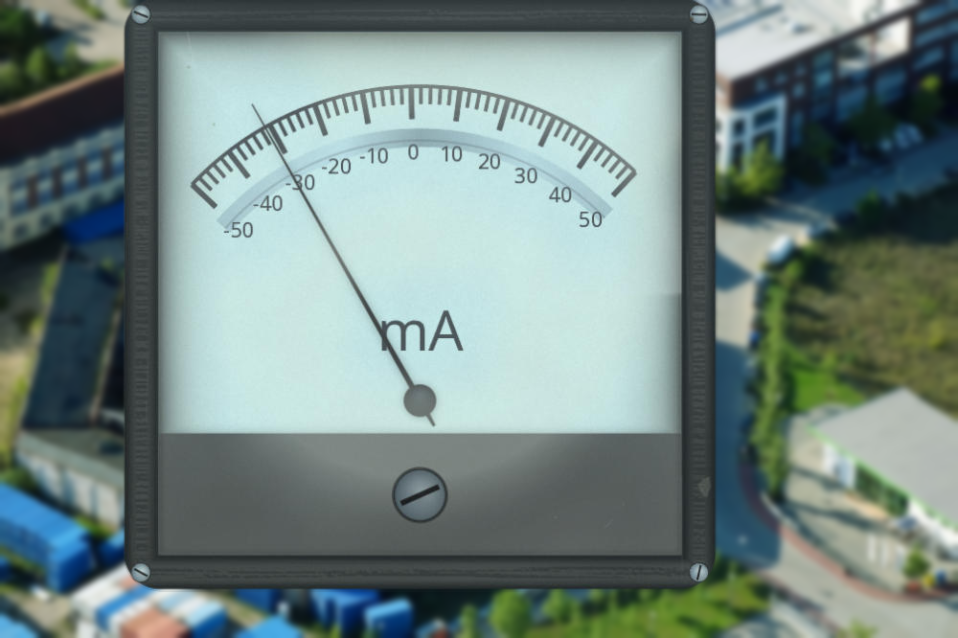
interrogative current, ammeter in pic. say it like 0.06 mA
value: -31 mA
